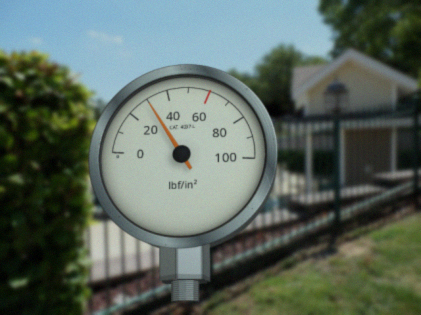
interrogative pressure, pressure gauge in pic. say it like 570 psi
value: 30 psi
